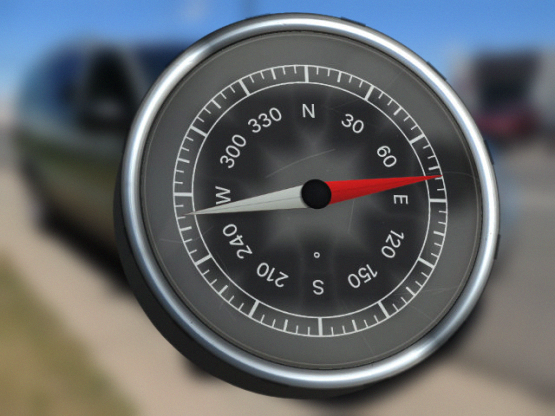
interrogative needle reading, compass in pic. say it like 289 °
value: 80 °
